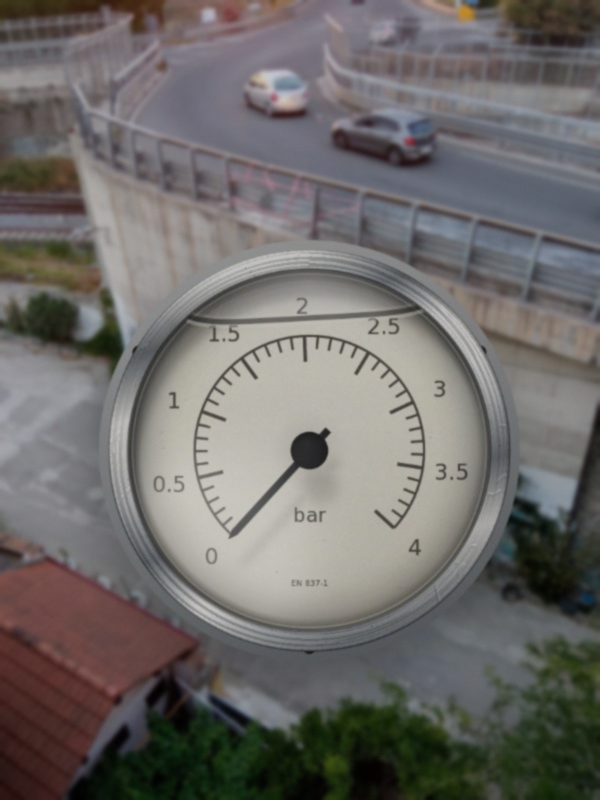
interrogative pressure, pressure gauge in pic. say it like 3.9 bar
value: 0 bar
